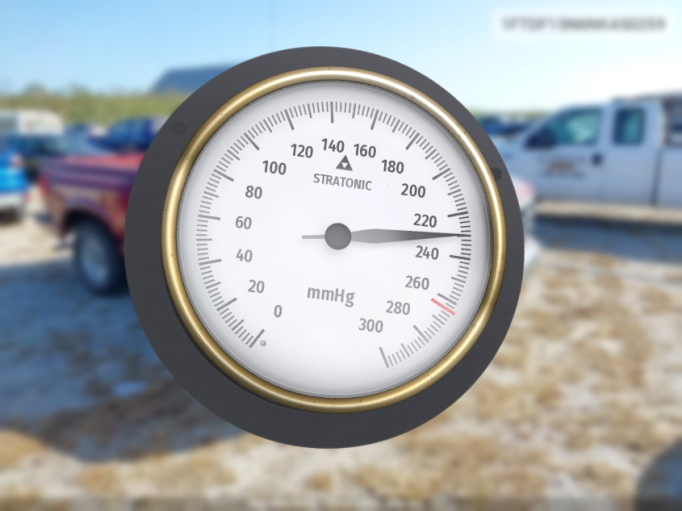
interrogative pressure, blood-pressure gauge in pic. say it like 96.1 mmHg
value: 230 mmHg
